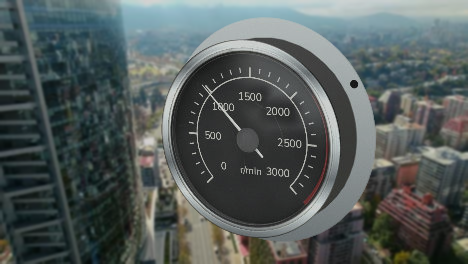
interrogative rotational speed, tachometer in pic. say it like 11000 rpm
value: 1000 rpm
